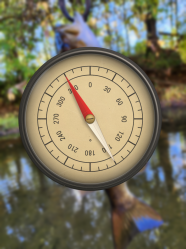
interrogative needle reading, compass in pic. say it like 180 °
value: 330 °
